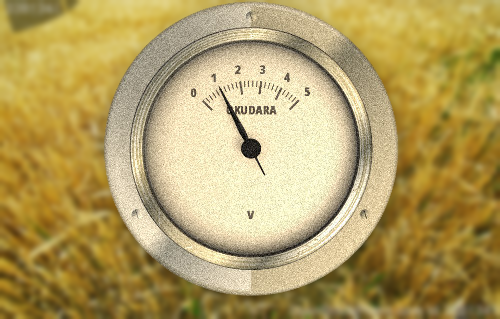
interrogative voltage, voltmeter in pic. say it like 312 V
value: 1 V
